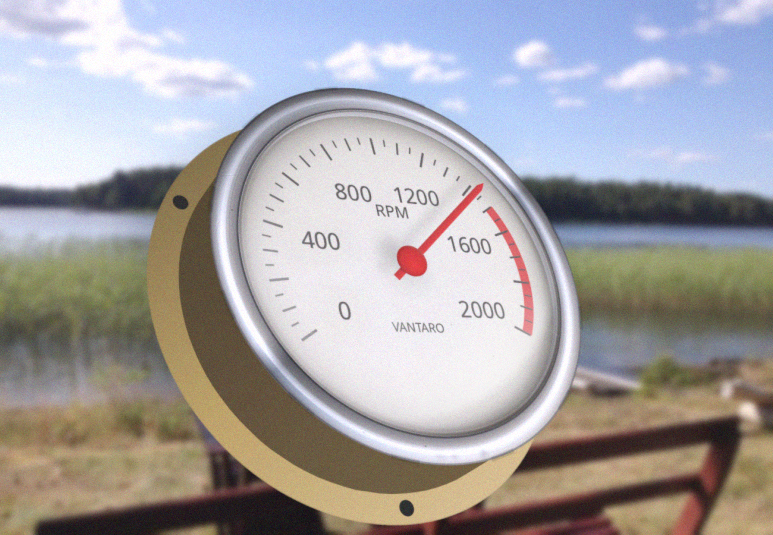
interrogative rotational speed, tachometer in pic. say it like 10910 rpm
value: 1425 rpm
